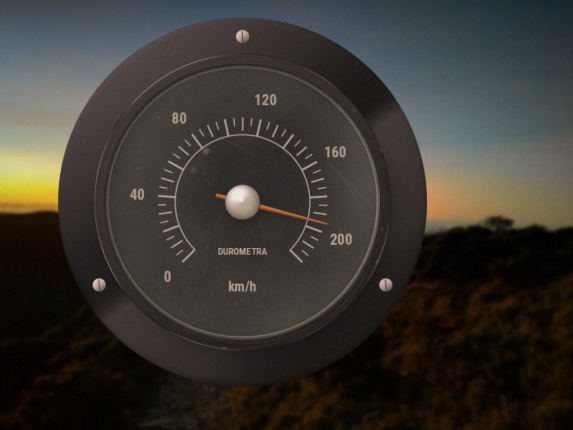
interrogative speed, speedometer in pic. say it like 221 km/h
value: 195 km/h
